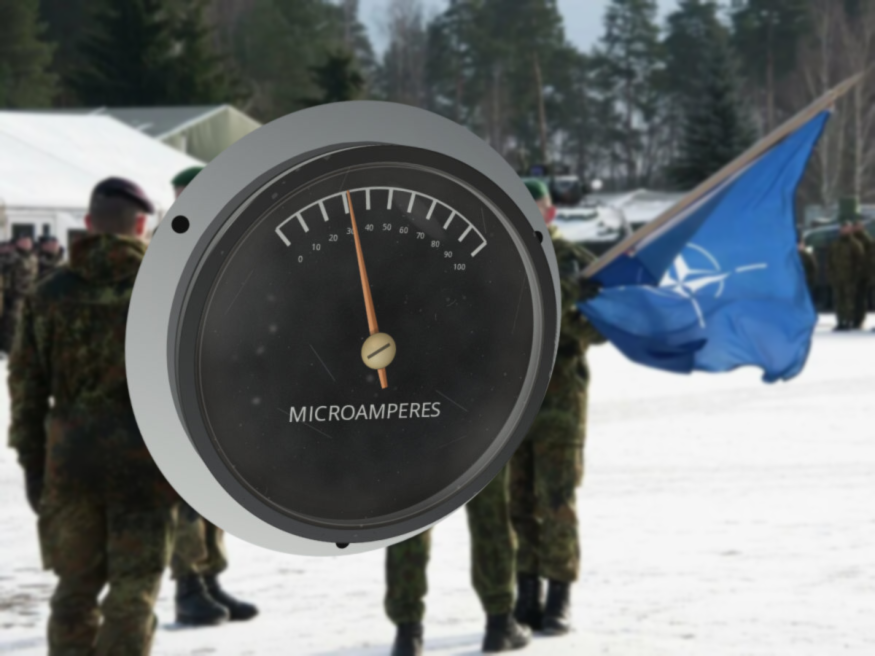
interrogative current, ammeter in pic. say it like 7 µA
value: 30 µA
